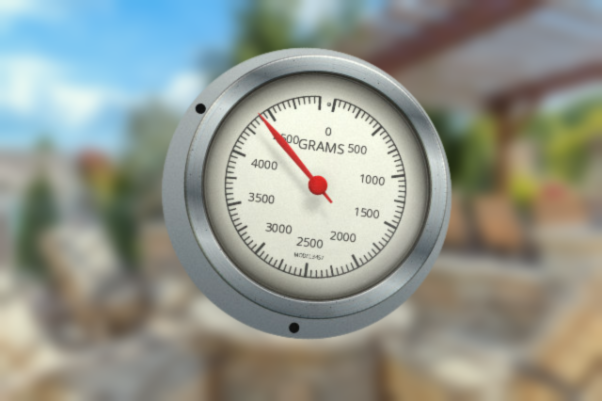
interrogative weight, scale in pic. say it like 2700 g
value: 4400 g
